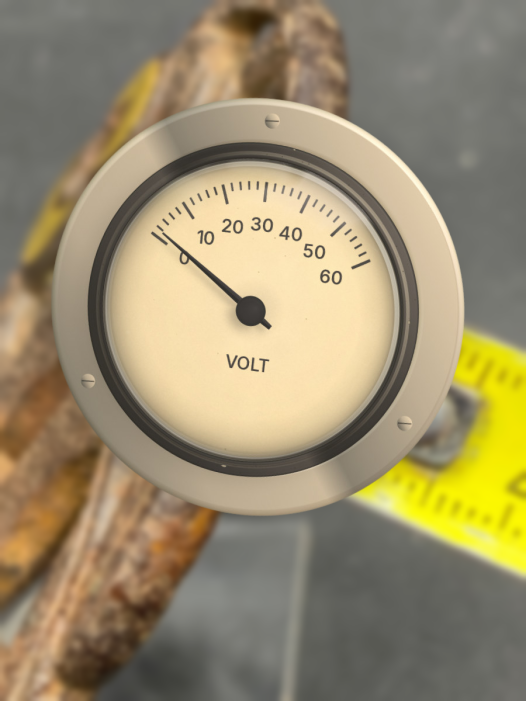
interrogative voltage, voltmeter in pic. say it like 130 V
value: 2 V
